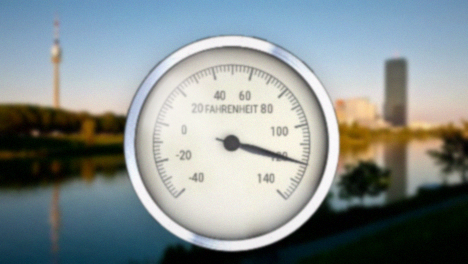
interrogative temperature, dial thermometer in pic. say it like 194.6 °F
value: 120 °F
